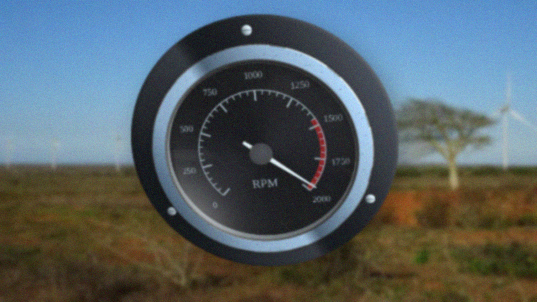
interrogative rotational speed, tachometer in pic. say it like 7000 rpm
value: 1950 rpm
